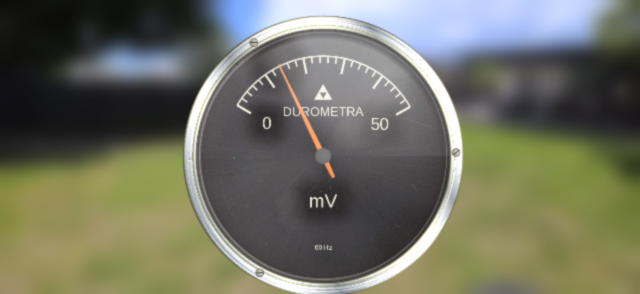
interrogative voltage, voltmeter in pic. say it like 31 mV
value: 14 mV
